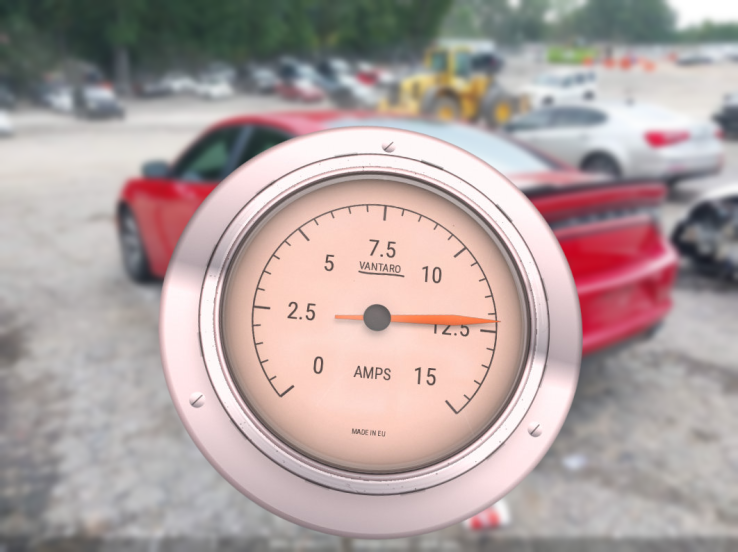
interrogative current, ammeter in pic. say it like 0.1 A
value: 12.25 A
